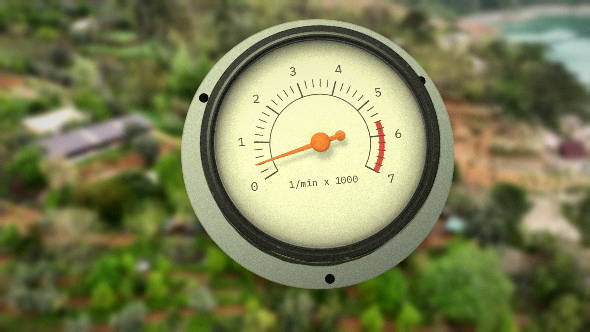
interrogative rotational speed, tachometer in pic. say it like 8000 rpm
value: 400 rpm
